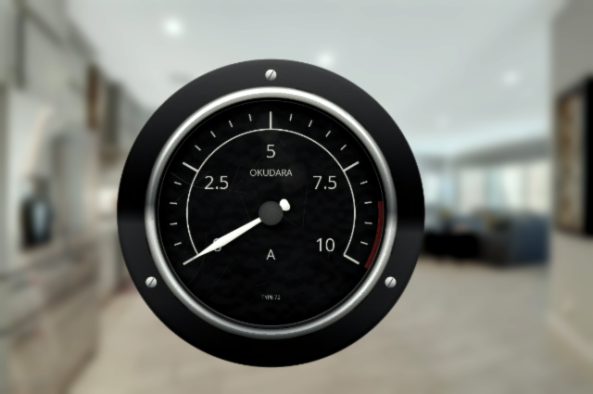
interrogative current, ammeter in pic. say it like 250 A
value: 0 A
